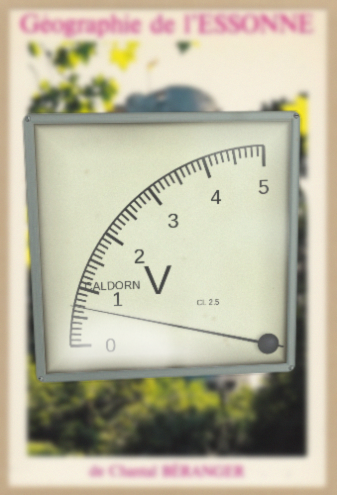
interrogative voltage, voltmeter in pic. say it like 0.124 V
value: 0.7 V
